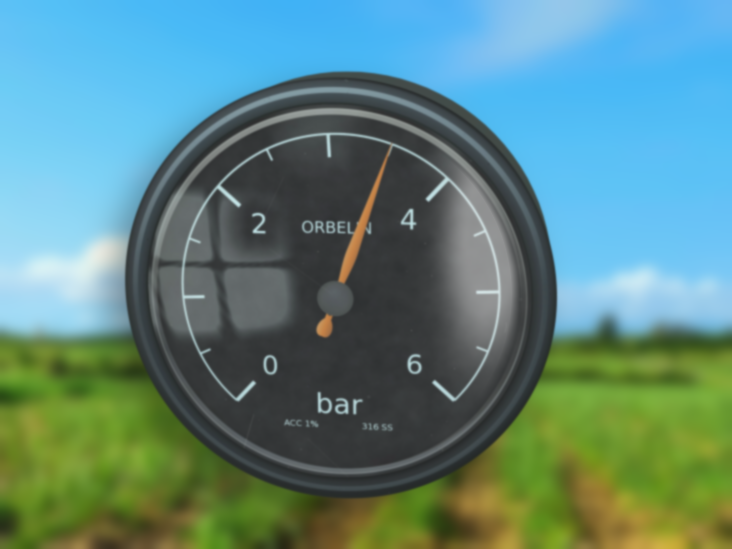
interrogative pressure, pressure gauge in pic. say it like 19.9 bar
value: 3.5 bar
